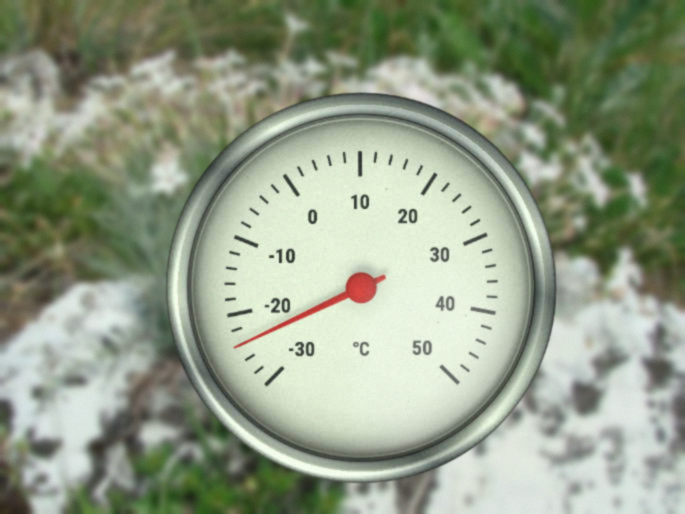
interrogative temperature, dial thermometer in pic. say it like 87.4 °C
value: -24 °C
